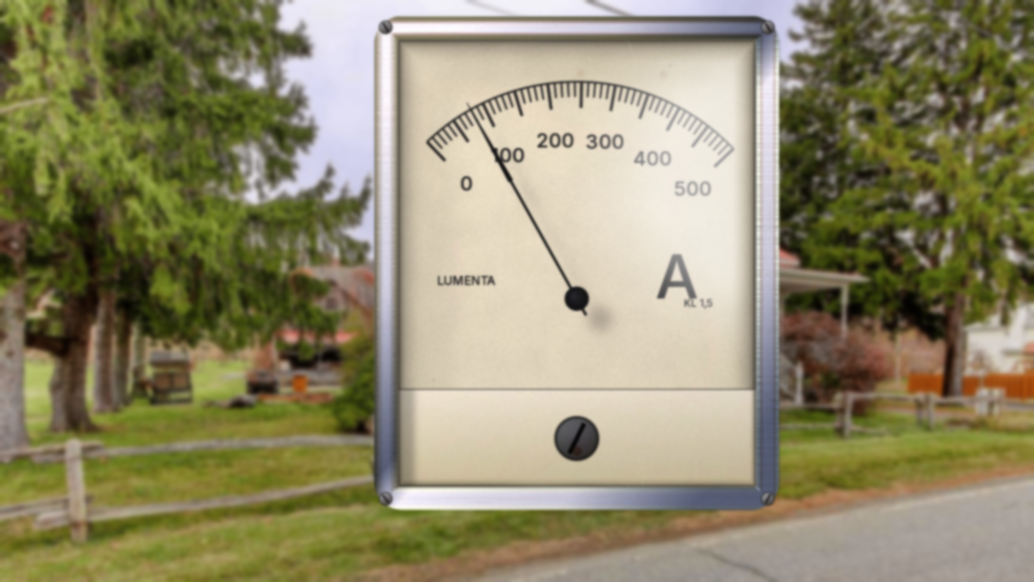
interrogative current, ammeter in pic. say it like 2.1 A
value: 80 A
